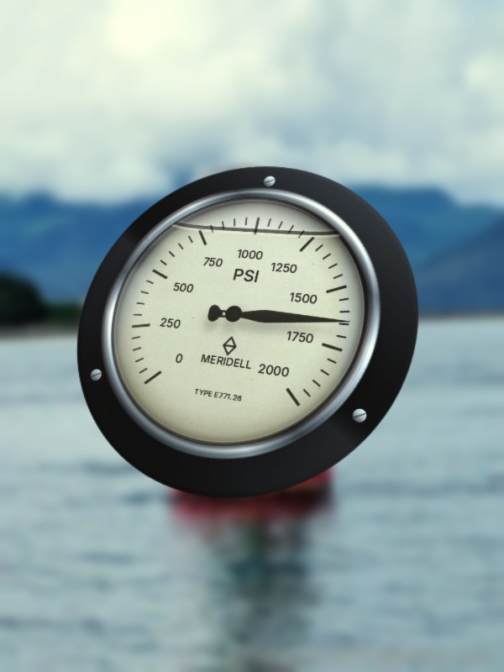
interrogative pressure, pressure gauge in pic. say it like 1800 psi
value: 1650 psi
